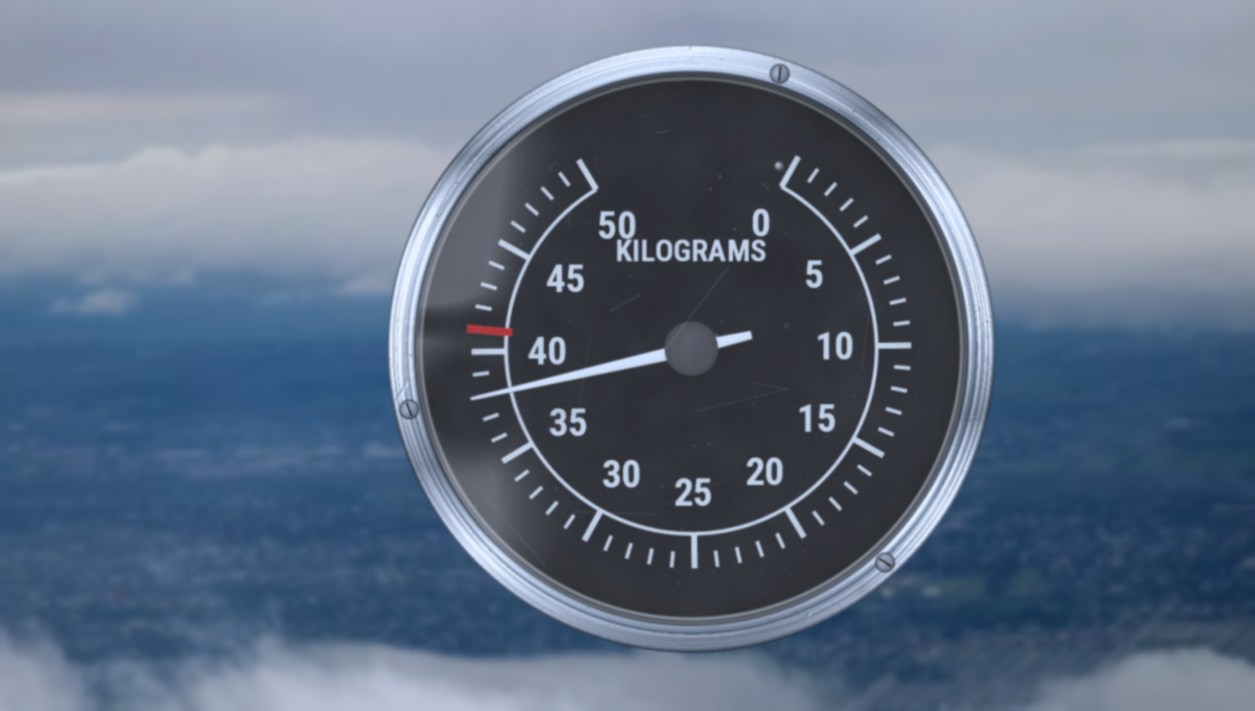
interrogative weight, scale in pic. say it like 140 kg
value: 38 kg
